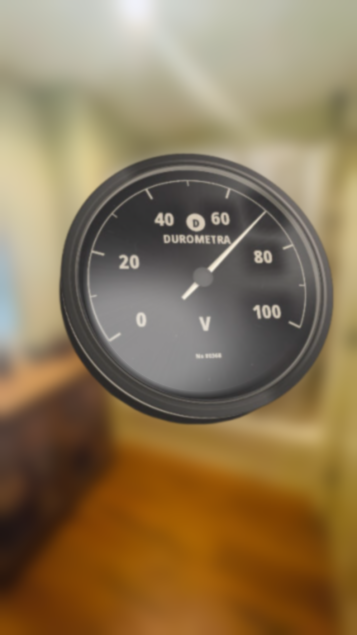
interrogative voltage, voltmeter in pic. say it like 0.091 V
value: 70 V
